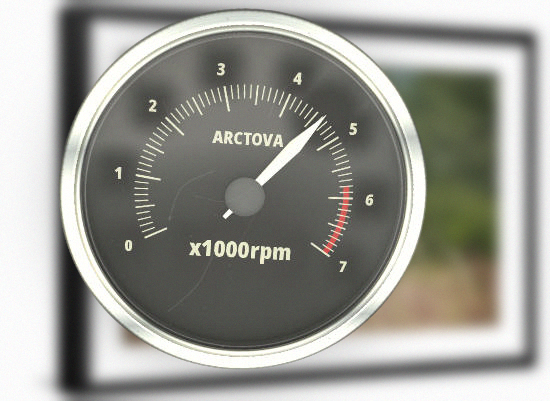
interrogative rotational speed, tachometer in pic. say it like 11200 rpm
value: 4600 rpm
